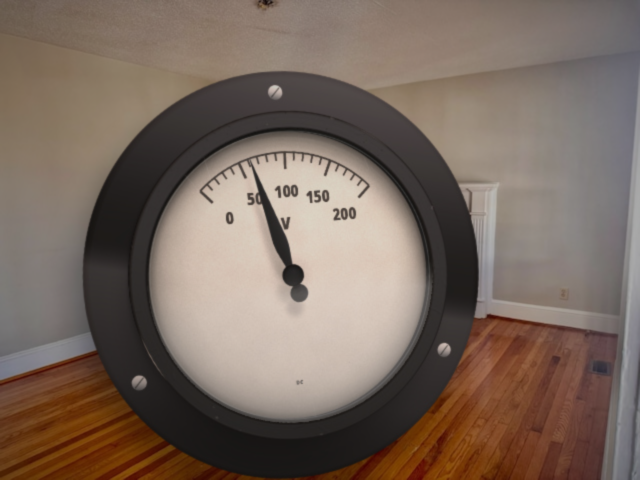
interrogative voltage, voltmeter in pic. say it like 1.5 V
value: 60 V
